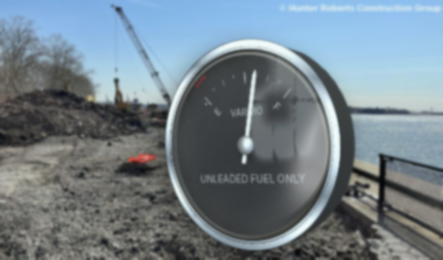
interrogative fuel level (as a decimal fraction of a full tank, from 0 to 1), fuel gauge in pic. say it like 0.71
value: 0.625
